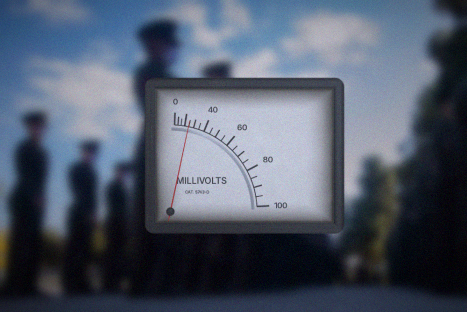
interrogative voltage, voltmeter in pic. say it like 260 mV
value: 25 mV
